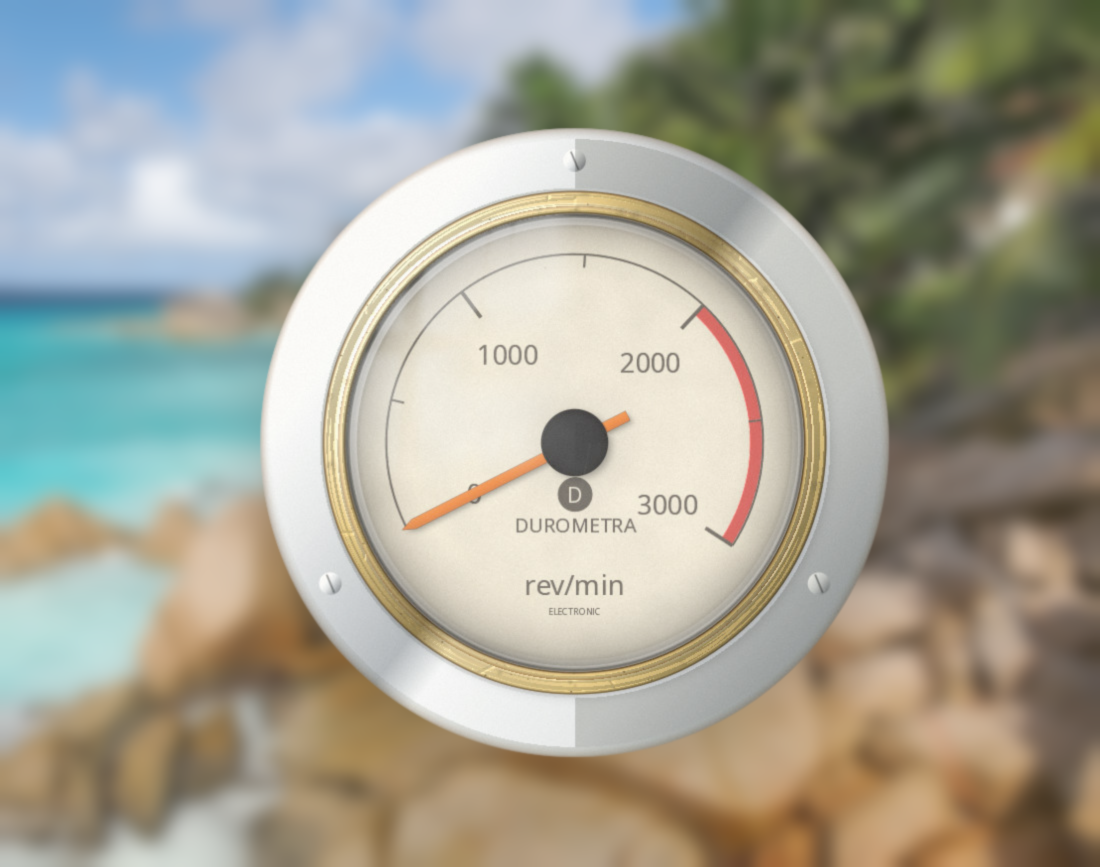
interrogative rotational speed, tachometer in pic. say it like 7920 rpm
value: 0 rpm
